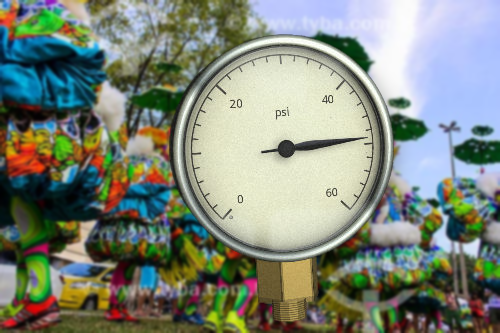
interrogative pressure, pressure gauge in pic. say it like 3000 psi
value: 49 psi
